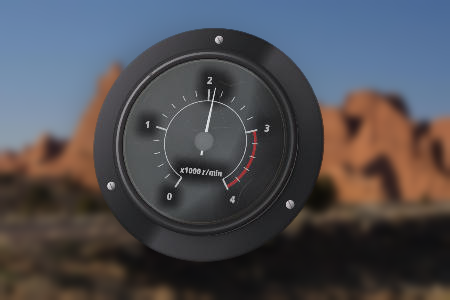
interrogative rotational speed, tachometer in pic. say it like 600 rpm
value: 2100 rpm
